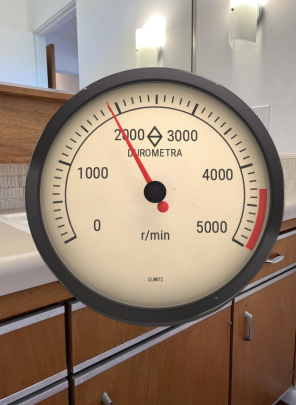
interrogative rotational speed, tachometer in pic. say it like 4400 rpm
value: 1900 rpm
